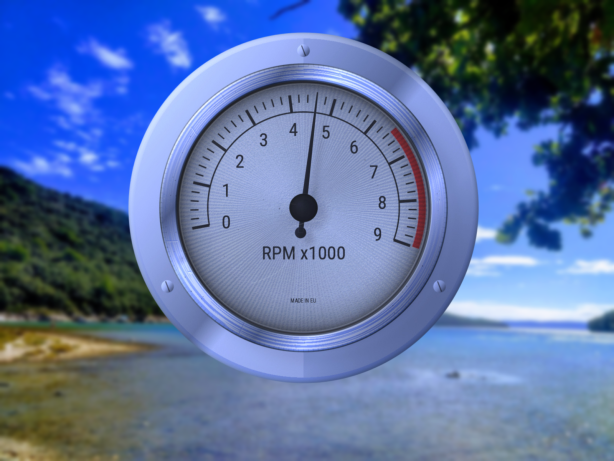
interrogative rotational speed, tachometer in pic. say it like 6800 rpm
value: 4600 rpm
